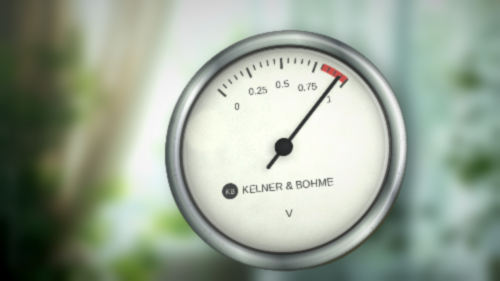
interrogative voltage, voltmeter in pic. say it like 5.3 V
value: 0.95 V
